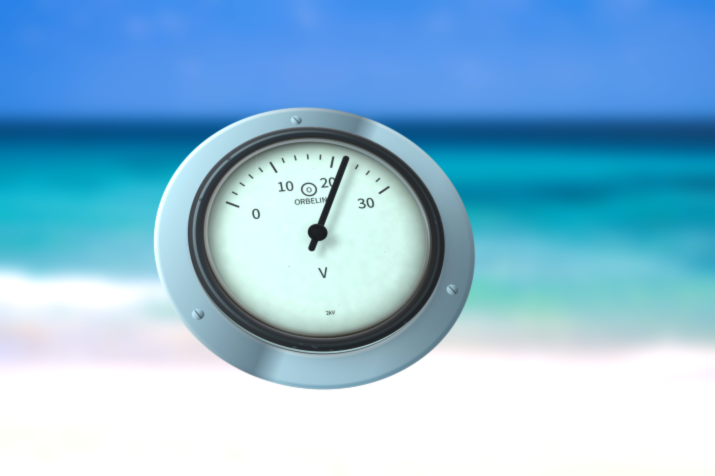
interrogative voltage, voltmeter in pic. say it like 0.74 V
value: 22 V
